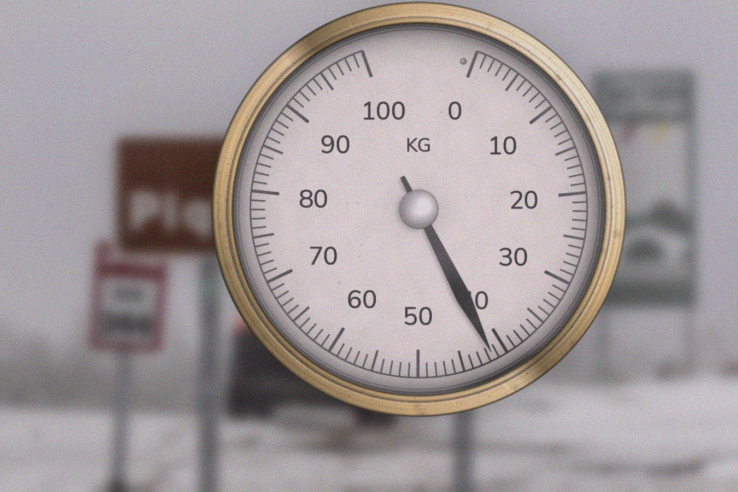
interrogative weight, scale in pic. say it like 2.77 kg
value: 41.5 kg
